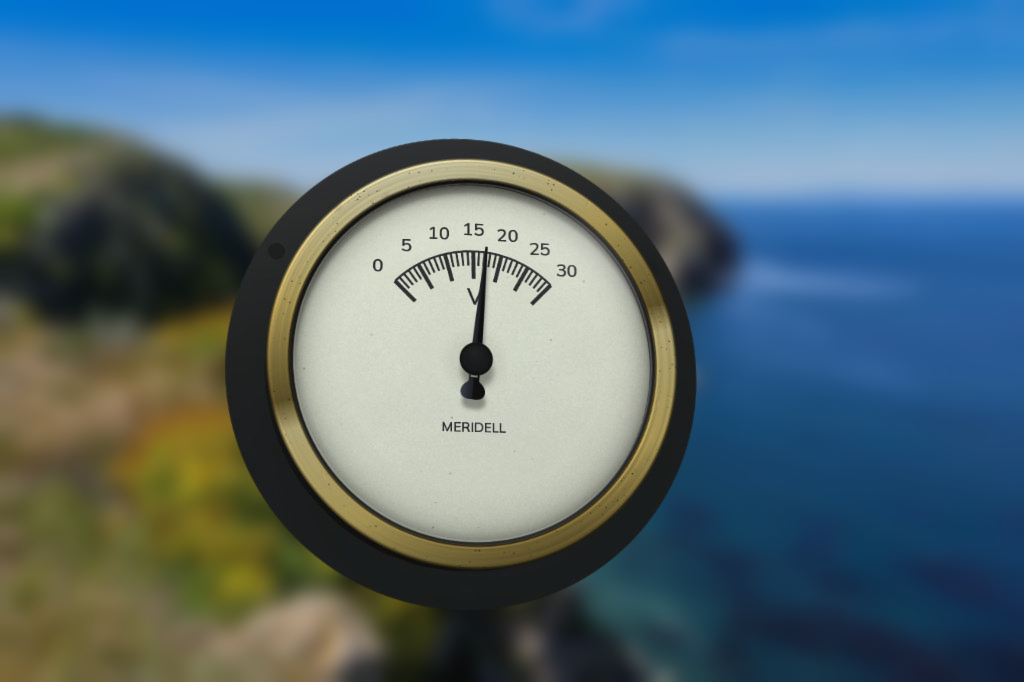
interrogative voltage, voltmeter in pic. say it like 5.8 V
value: 17 V
